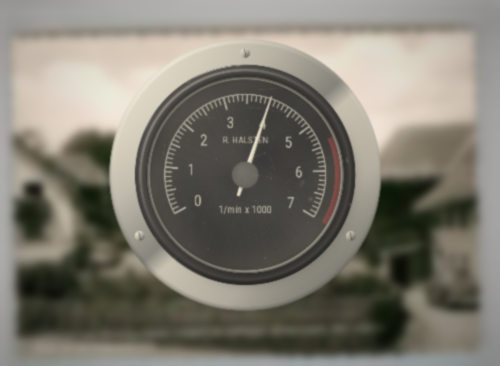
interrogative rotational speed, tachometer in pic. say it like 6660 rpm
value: 4000 rpm
